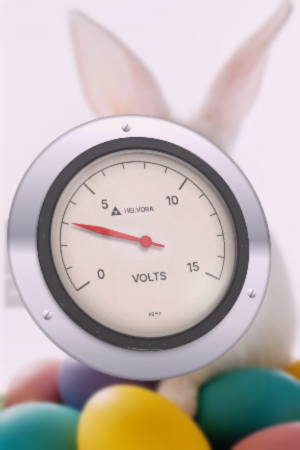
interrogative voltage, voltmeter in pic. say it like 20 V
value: 3 V
